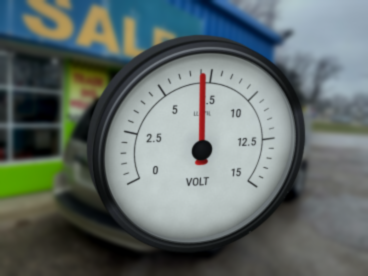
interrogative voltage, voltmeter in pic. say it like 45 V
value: 7 V
